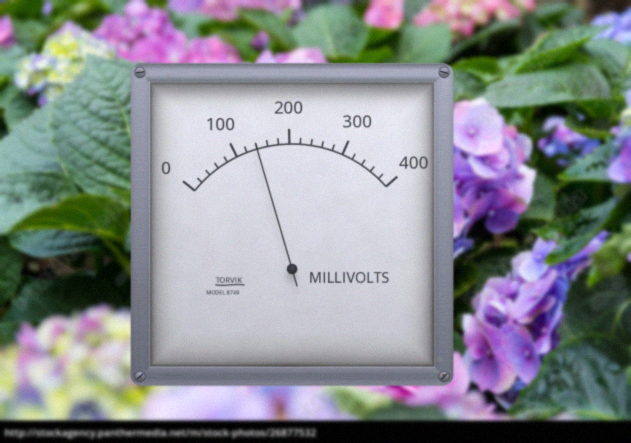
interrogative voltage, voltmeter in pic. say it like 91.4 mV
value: 140 mV
